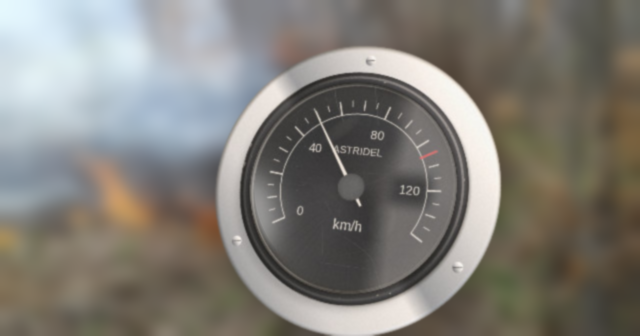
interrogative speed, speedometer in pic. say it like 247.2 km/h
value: 50 km/h
